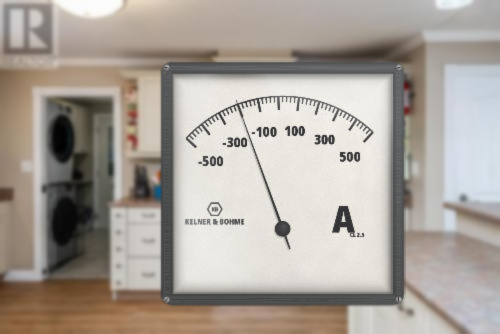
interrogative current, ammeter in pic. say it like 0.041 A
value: -200 A
